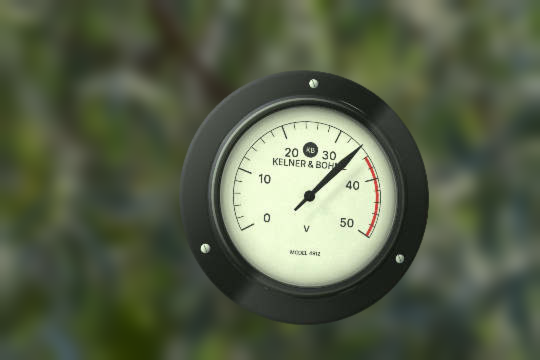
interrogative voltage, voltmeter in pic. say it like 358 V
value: 34 V
